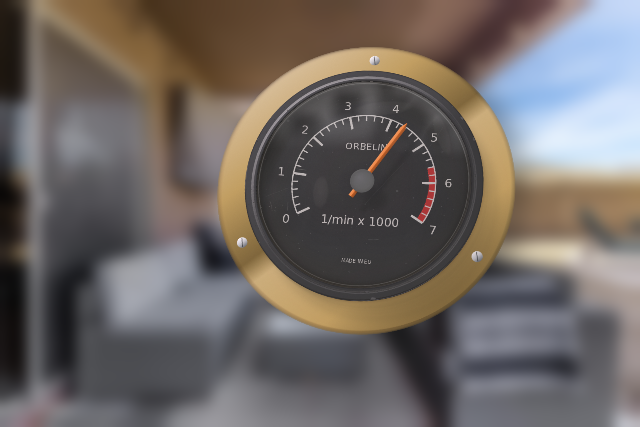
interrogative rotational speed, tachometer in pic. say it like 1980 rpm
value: 4400 rpm
